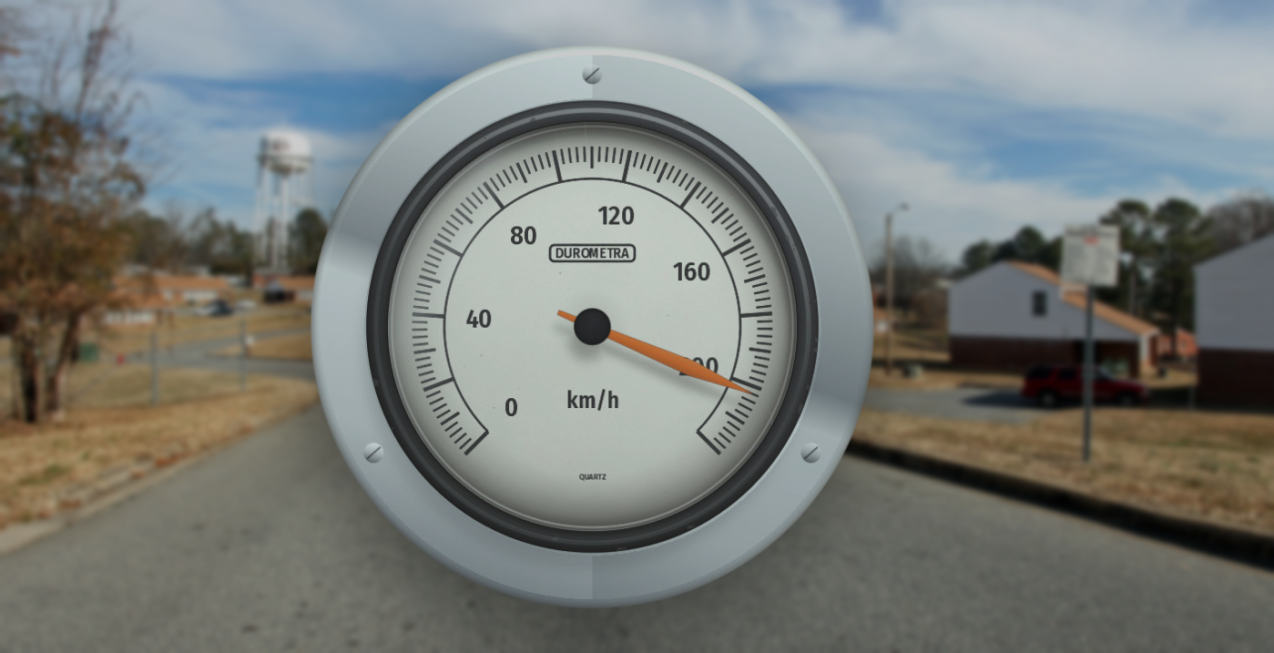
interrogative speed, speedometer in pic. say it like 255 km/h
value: 202 km/h
